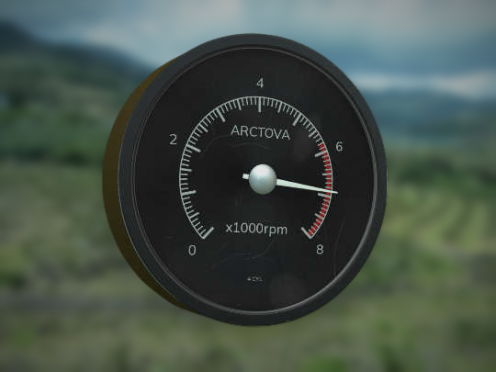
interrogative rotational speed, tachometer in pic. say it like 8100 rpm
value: 6900 rpm
